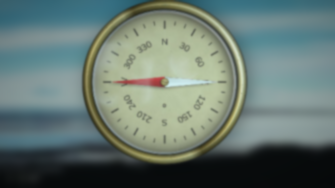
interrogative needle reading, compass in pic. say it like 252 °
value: 270 °
